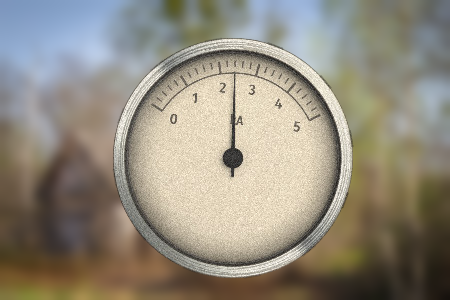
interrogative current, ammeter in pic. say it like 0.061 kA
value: 2.4 kA
